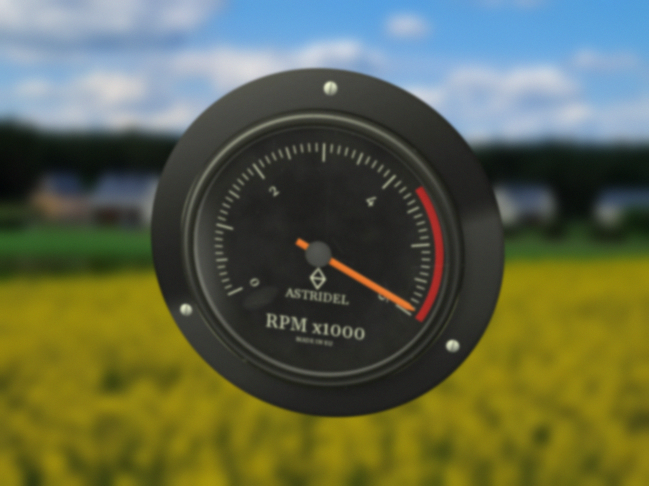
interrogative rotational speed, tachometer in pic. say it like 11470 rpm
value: 5900 rpm
